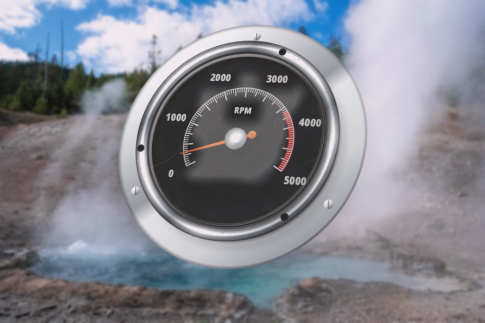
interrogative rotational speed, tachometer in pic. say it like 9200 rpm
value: 250 rpm
